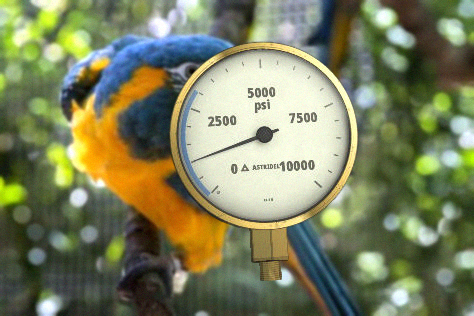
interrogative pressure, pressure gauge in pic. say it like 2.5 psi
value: 1000 psi
